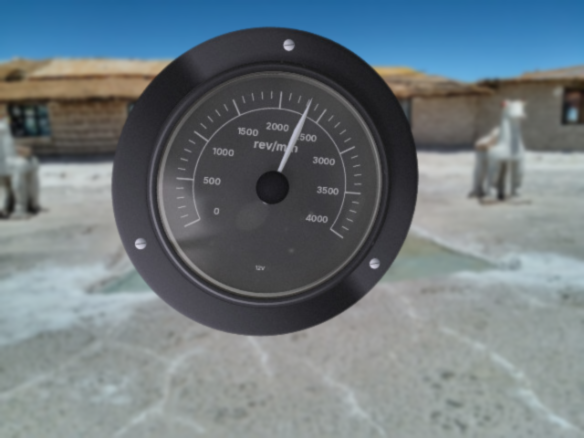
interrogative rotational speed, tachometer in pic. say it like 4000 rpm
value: 2300 rpm
